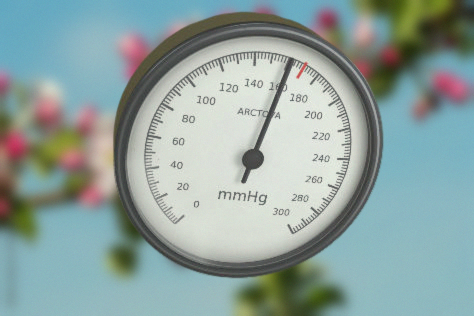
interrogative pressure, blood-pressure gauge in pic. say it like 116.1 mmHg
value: 160 mmHg
